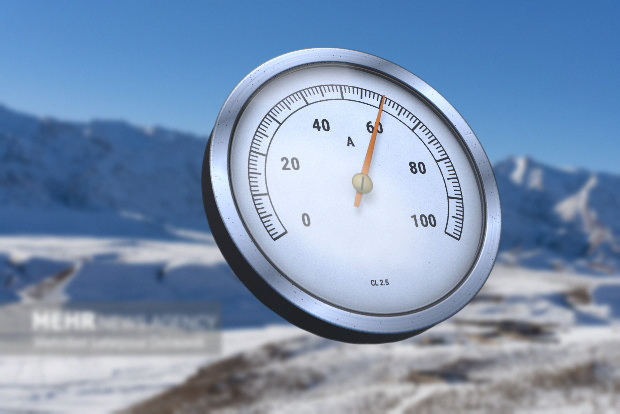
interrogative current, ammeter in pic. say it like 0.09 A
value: 60 A
